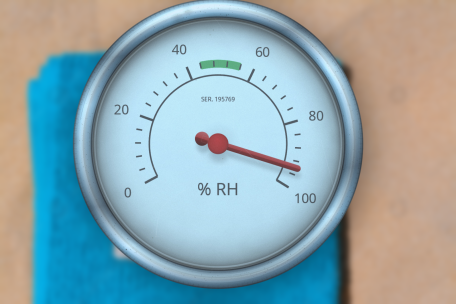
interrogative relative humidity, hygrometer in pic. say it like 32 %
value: 94 %
